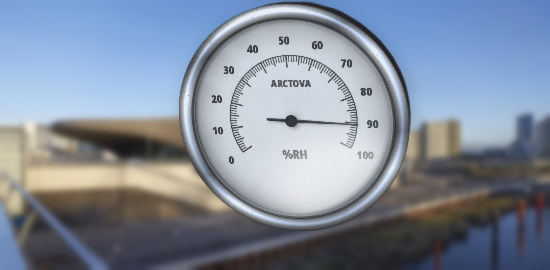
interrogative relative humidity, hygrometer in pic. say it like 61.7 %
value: 90 %
